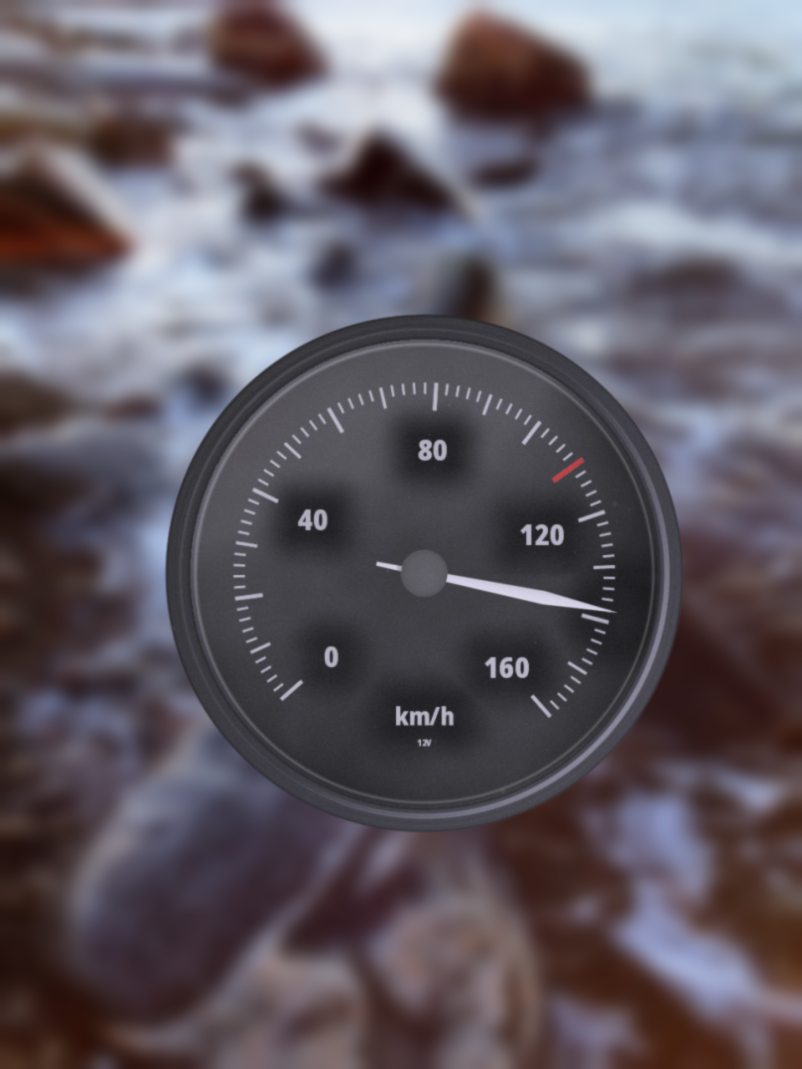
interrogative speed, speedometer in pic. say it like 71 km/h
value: 138 km/h
